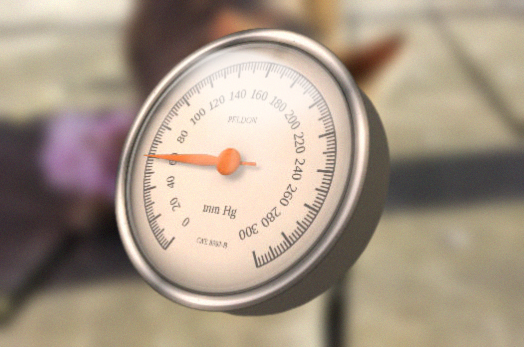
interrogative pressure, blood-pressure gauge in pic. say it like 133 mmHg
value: 60 mmHg
